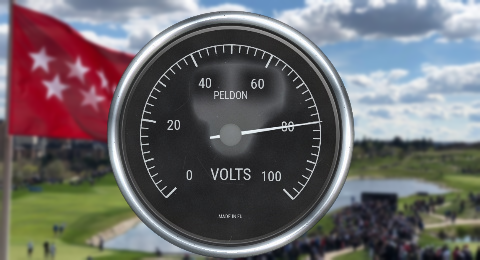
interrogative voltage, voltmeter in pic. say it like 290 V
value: 80 V
